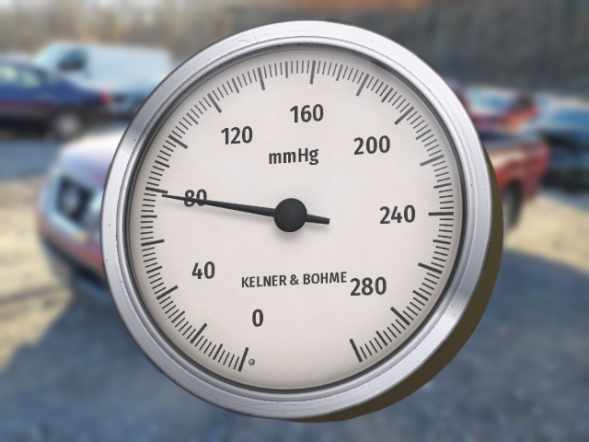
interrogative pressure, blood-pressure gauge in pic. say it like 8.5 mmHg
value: 78 mmHg
